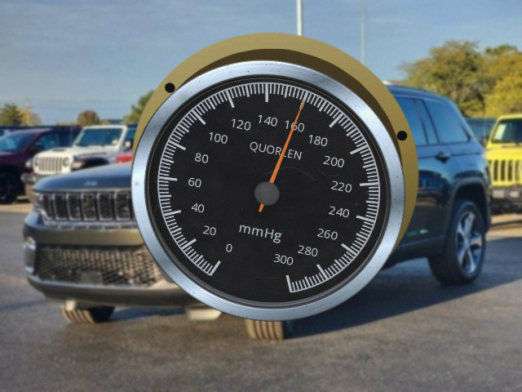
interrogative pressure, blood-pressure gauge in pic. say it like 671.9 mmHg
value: 160 mmHg
